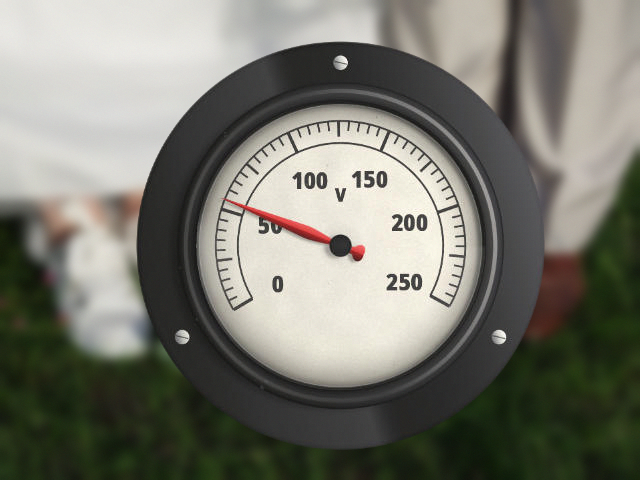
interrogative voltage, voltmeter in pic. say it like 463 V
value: 55 V
